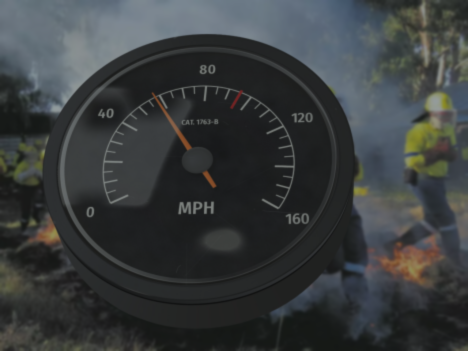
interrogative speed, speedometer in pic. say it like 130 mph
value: 57.5 mph
